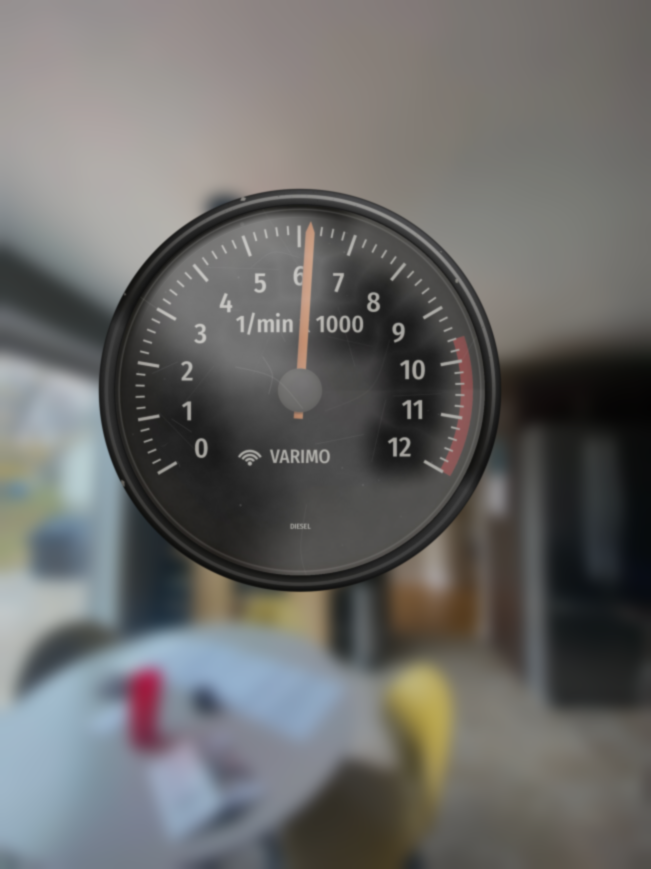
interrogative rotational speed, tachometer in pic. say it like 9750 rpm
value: 6200 rpm
